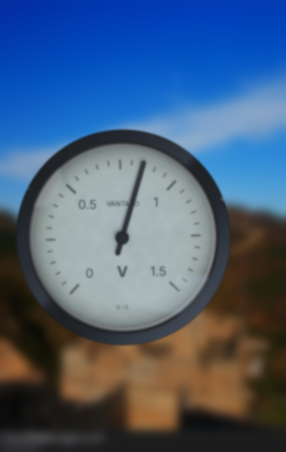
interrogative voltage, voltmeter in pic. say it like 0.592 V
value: 0.85 V
